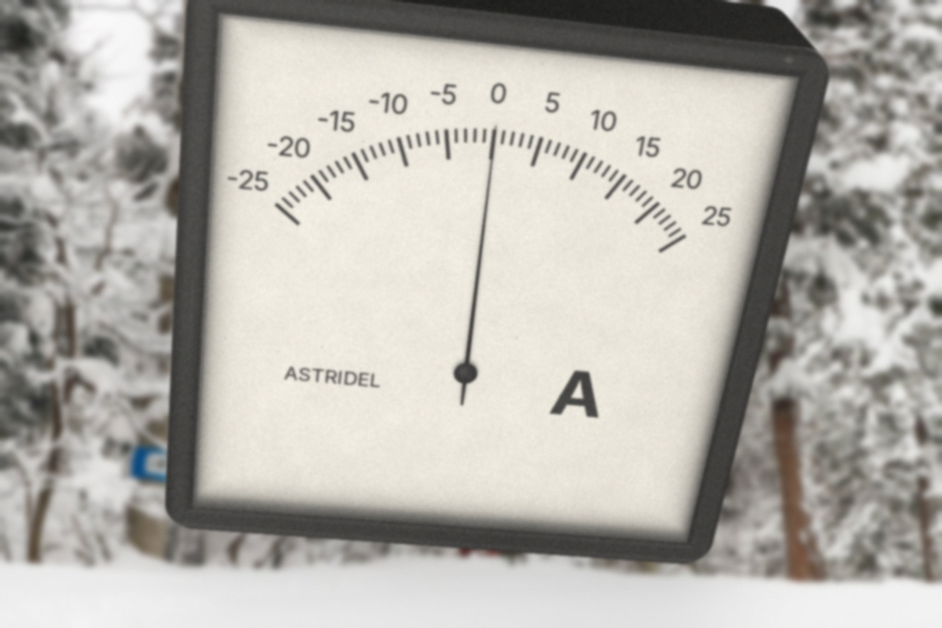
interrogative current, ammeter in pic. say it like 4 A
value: 0 A
